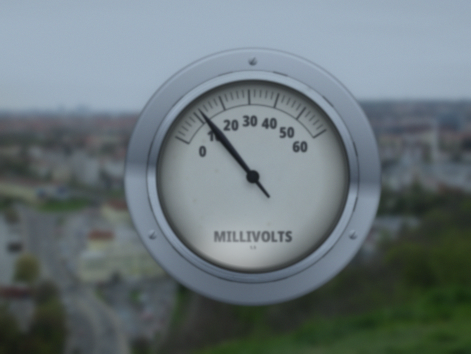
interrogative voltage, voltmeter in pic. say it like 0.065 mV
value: 12 mV
